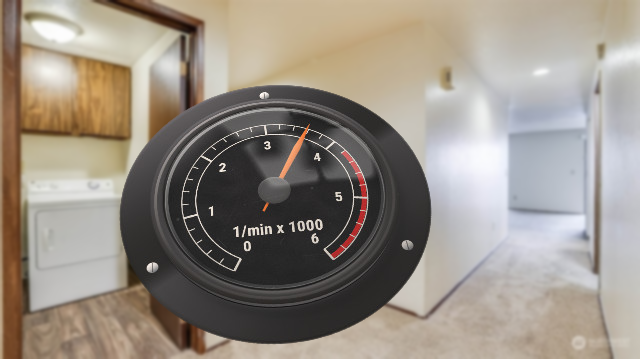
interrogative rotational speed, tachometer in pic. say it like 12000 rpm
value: 3600 rpm
